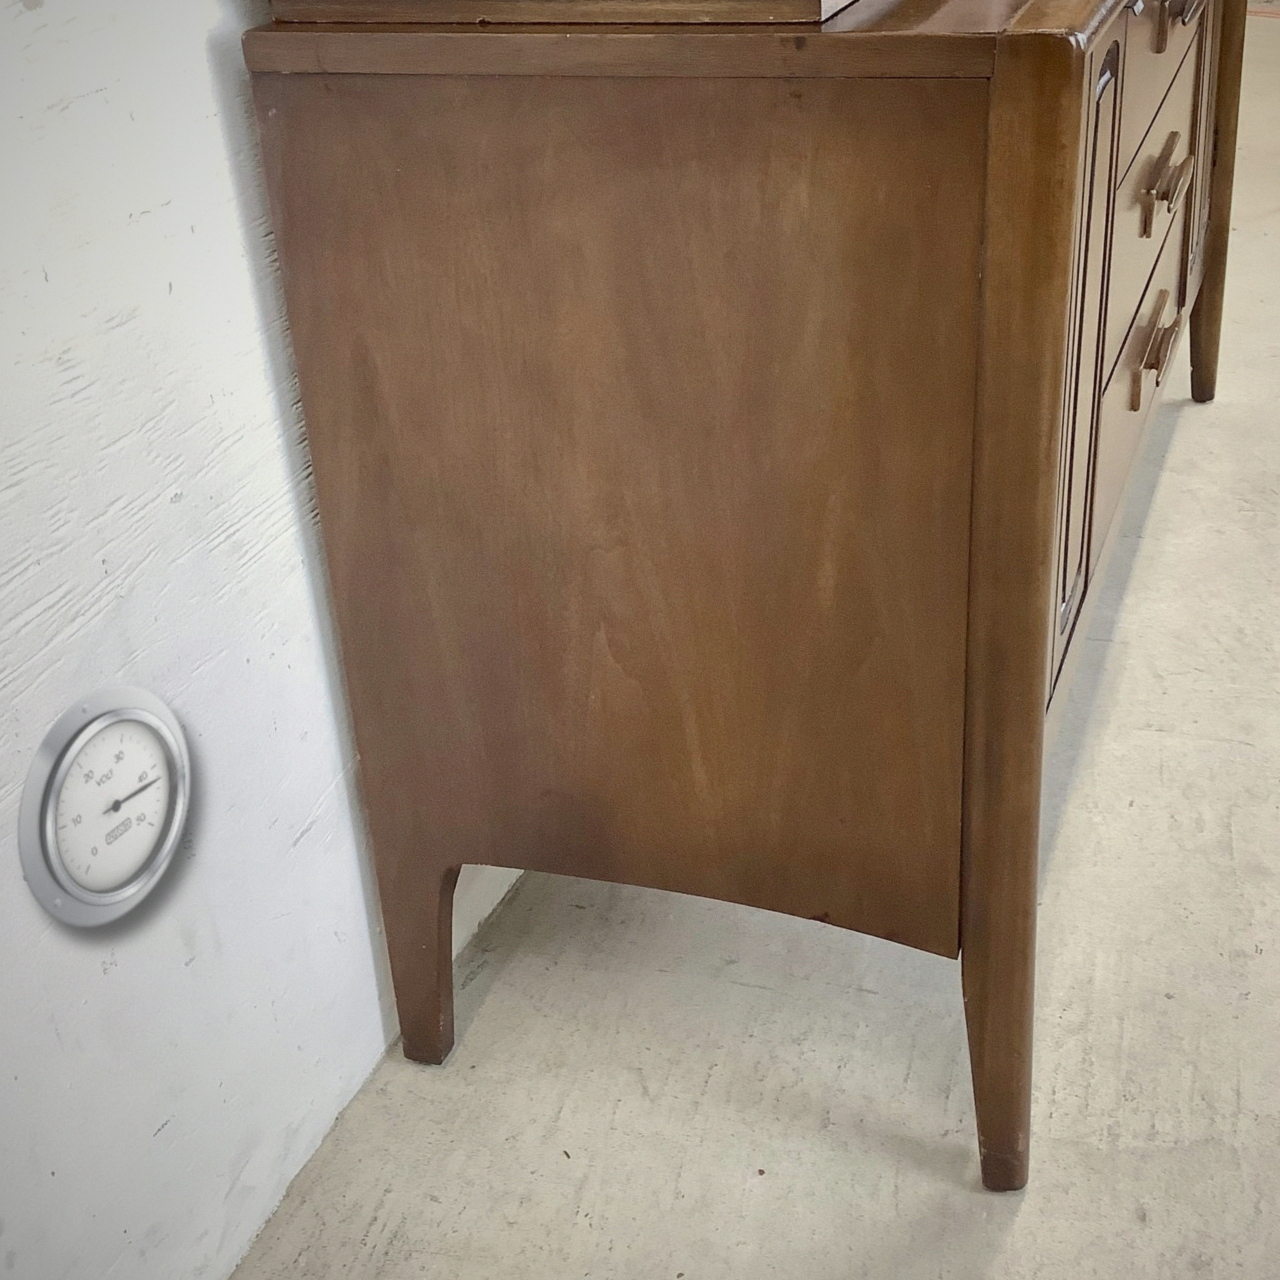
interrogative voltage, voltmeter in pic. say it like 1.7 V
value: 42 V
